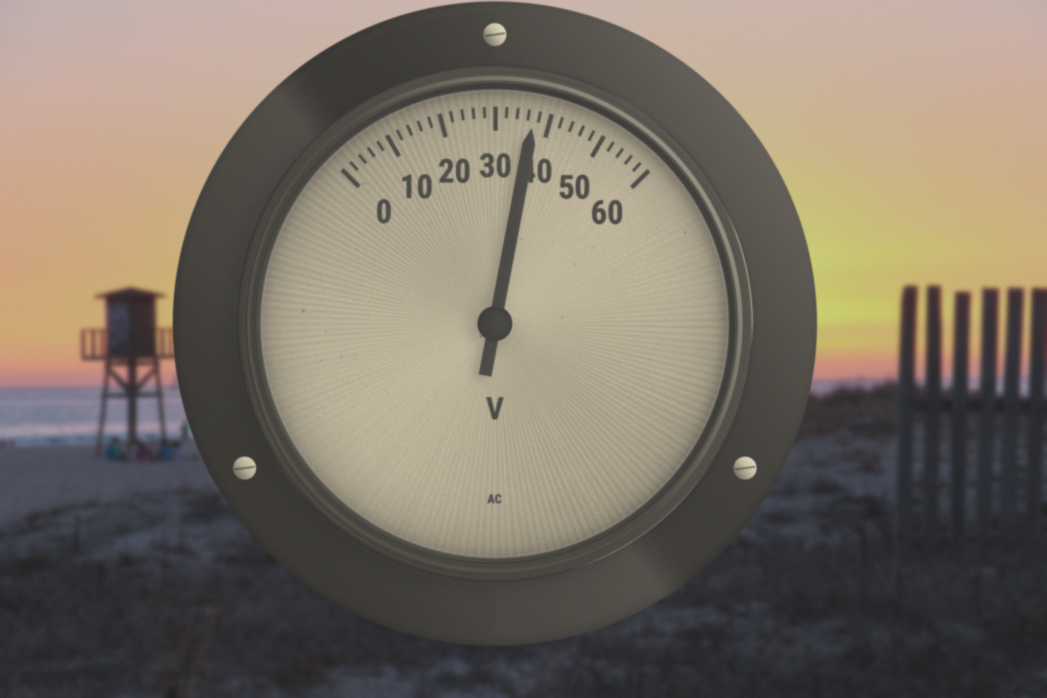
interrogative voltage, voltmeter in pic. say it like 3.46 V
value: 37 V
